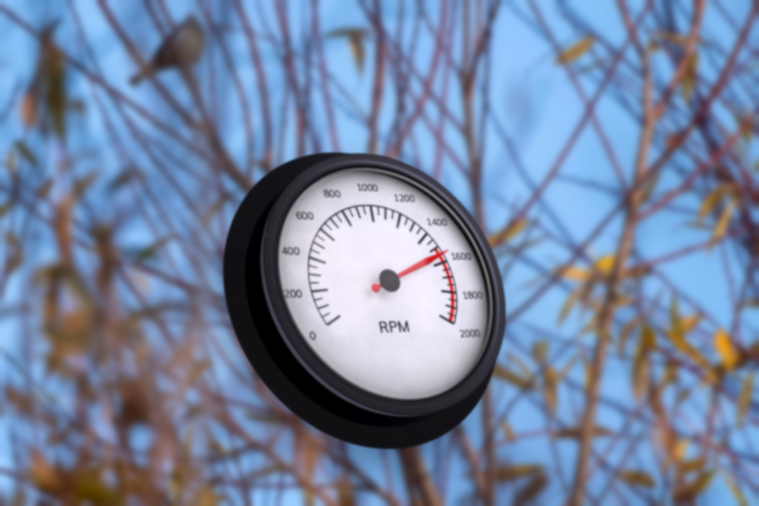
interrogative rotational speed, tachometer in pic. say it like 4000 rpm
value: 1550 rpm
